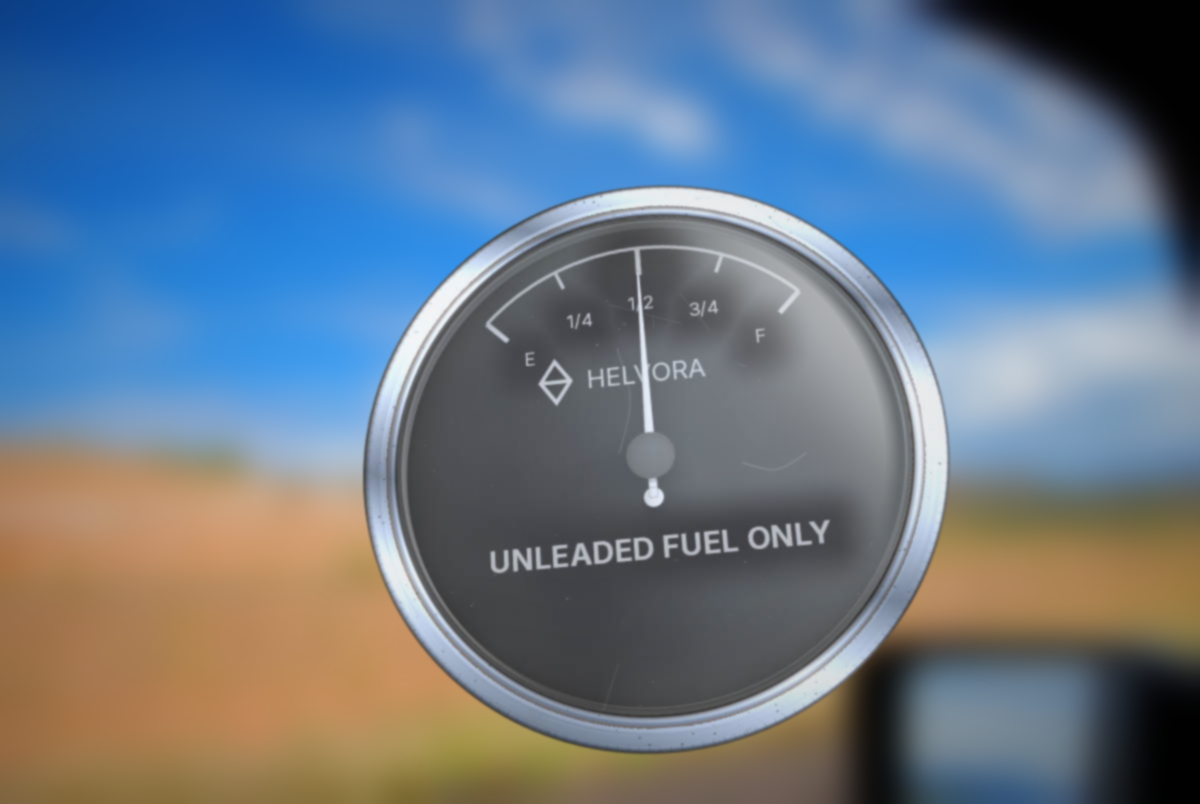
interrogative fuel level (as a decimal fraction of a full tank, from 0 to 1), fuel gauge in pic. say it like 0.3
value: 0.5
